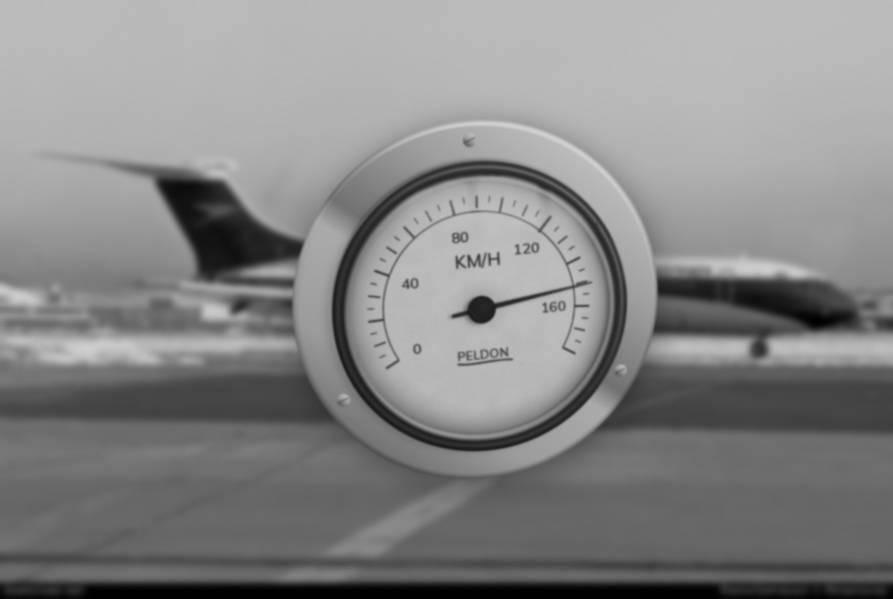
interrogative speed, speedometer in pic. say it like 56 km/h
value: 150 km/h
